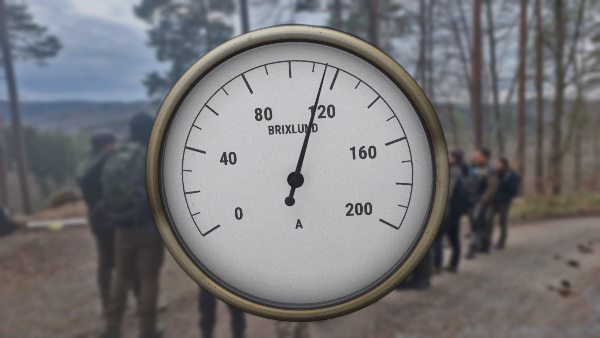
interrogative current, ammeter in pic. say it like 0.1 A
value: 115 A
